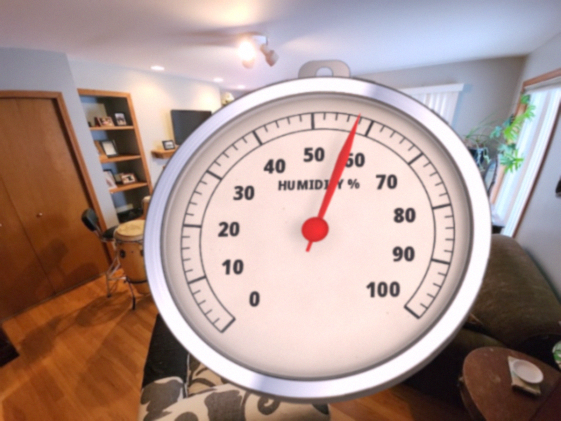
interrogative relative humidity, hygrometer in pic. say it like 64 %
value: 58 %
